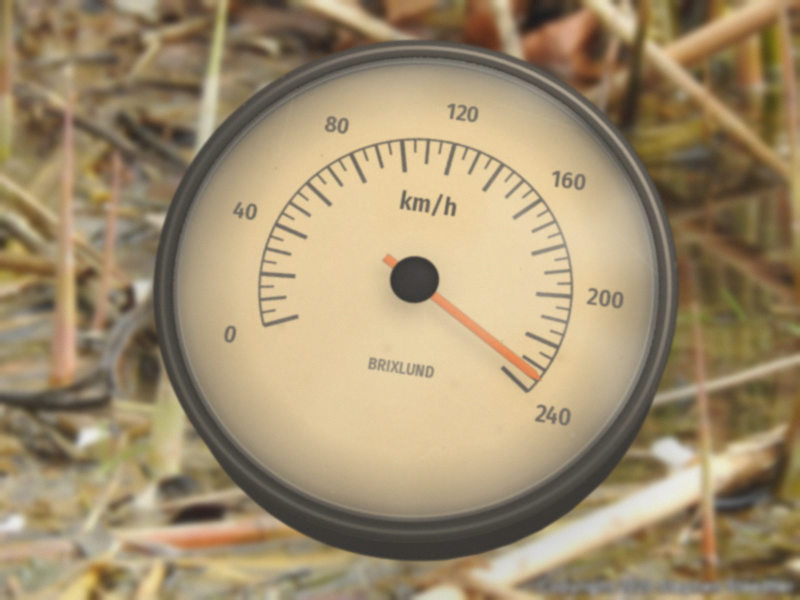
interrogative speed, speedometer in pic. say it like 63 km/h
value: 235 km/h
